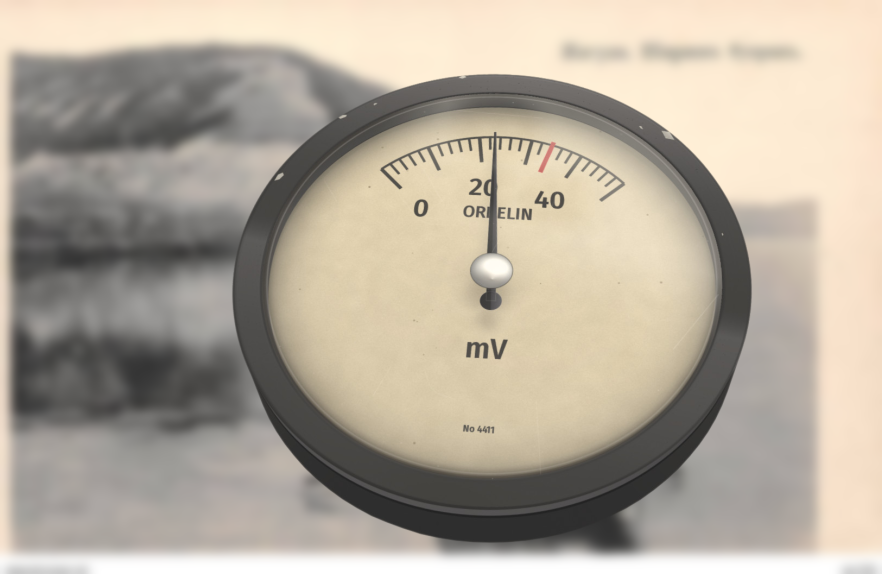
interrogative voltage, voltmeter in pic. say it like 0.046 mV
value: 23 mV
